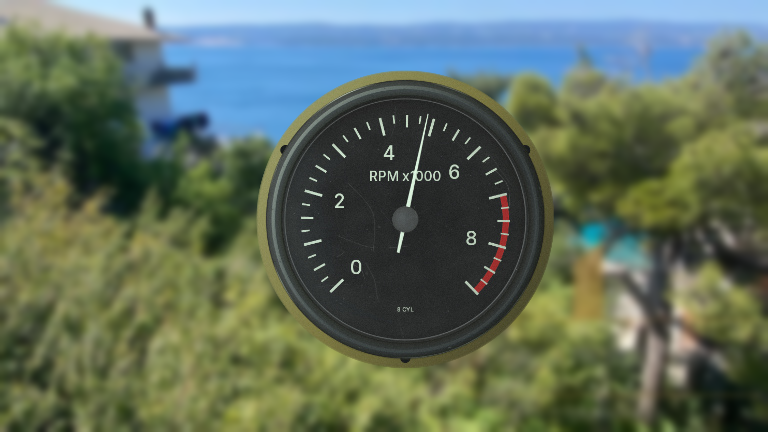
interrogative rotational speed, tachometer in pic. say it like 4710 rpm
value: 4875 rpm
